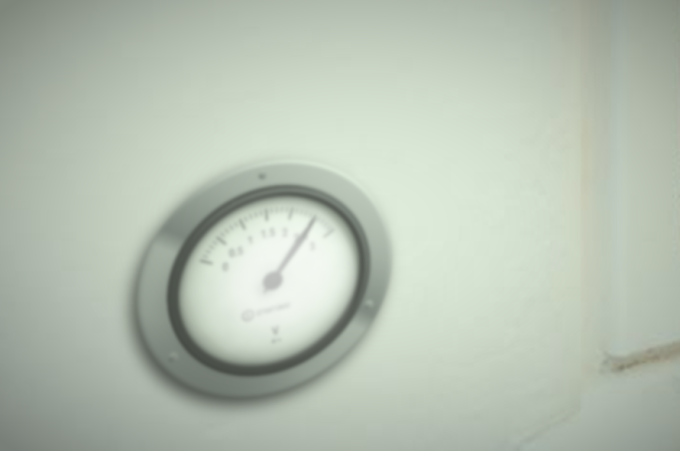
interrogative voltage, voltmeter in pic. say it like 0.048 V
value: 2.5 V
